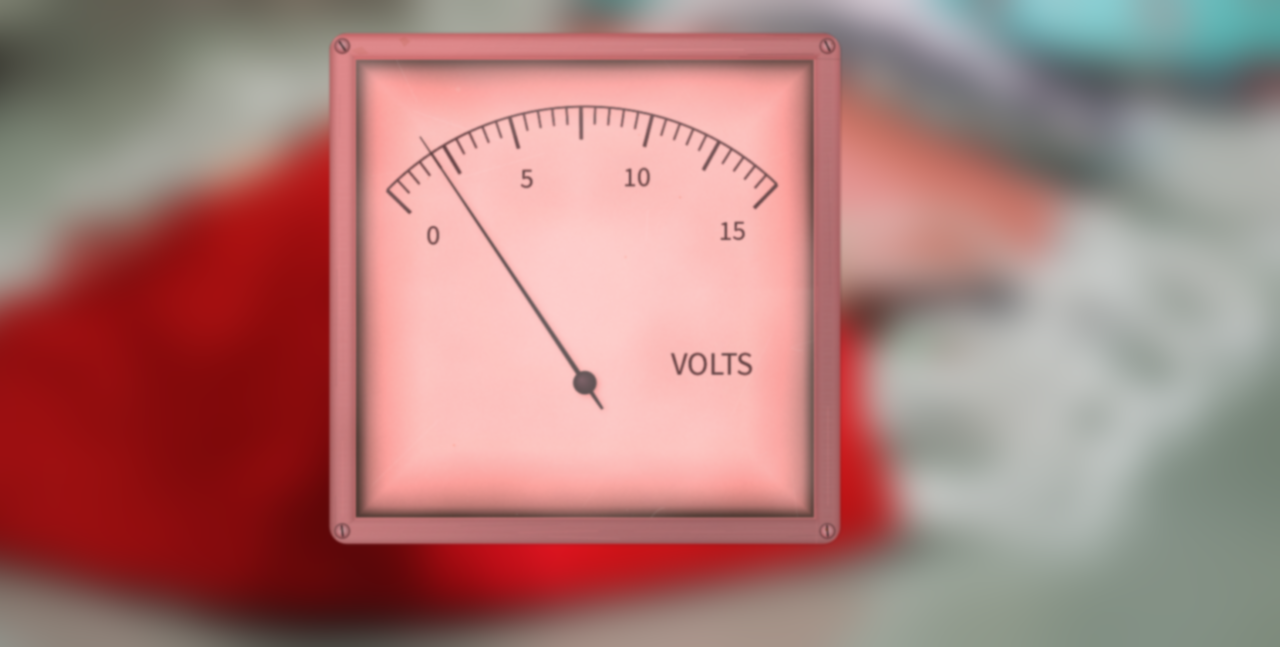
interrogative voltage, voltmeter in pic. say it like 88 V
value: 2 V
